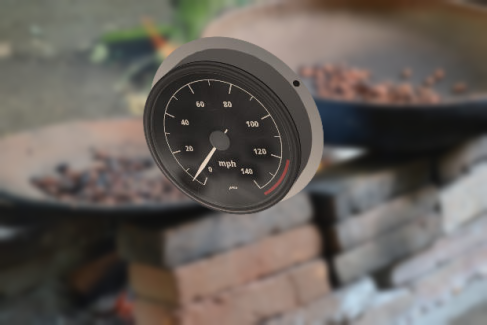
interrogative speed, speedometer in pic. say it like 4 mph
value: 5 mph
